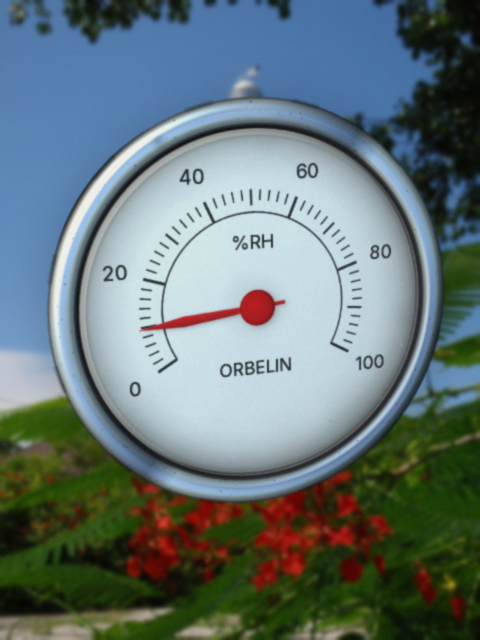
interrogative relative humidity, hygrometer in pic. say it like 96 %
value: 10 %
